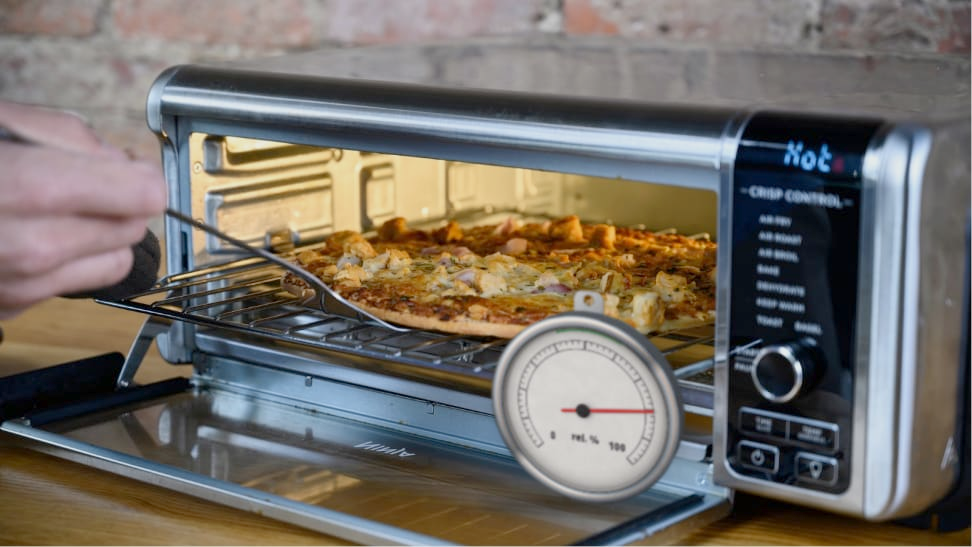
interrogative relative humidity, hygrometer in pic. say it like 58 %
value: 80 %
